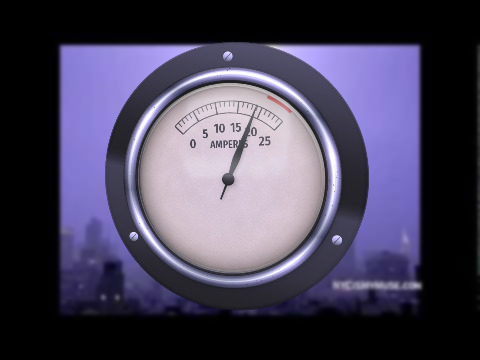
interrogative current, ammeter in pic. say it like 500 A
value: 19 A
